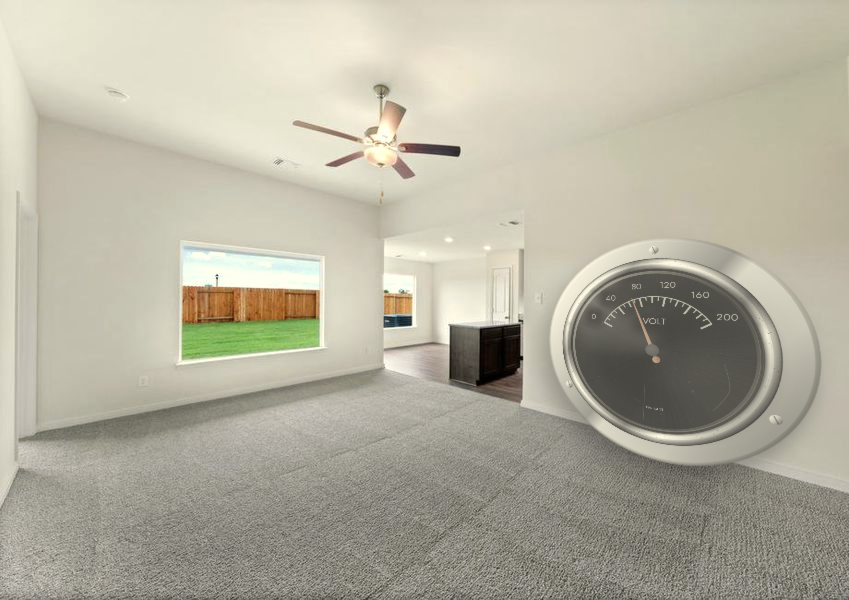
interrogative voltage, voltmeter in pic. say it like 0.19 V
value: 70 V
